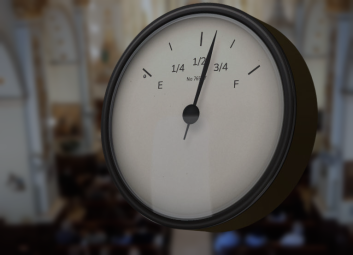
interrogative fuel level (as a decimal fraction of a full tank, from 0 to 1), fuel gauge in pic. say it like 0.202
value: 0.625
